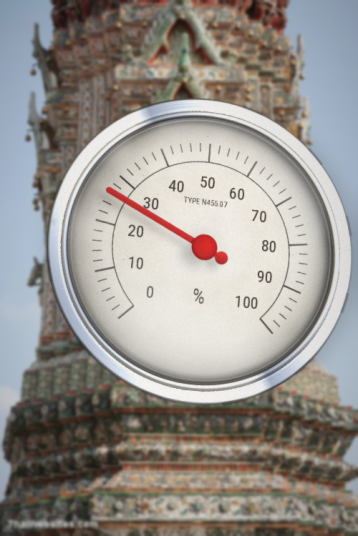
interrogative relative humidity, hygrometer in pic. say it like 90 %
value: 26 %
